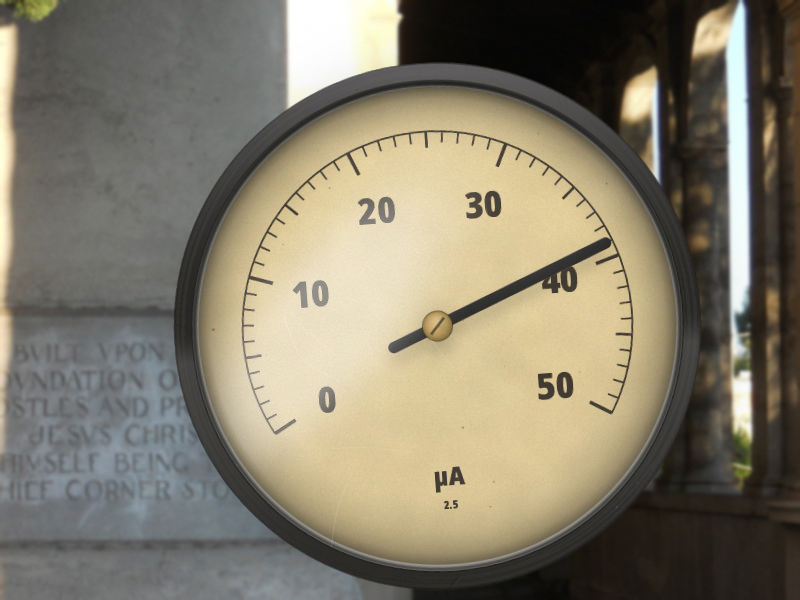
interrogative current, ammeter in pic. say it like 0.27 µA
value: 39 µA
